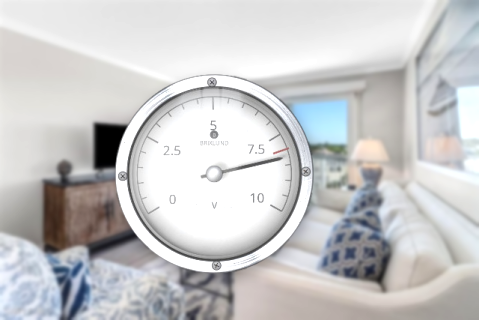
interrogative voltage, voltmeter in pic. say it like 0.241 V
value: 8.25 V
